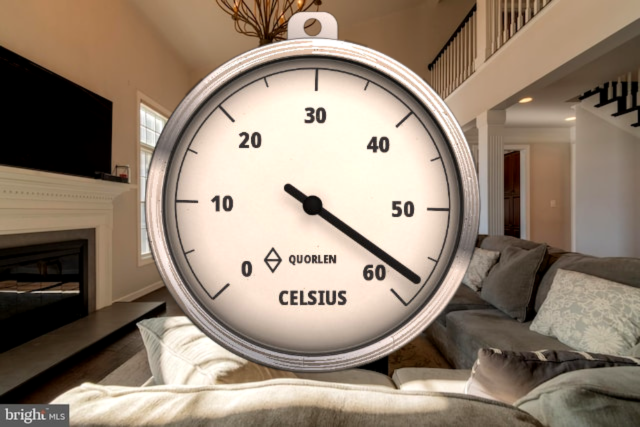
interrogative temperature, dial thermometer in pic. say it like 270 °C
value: 57.5 °C
